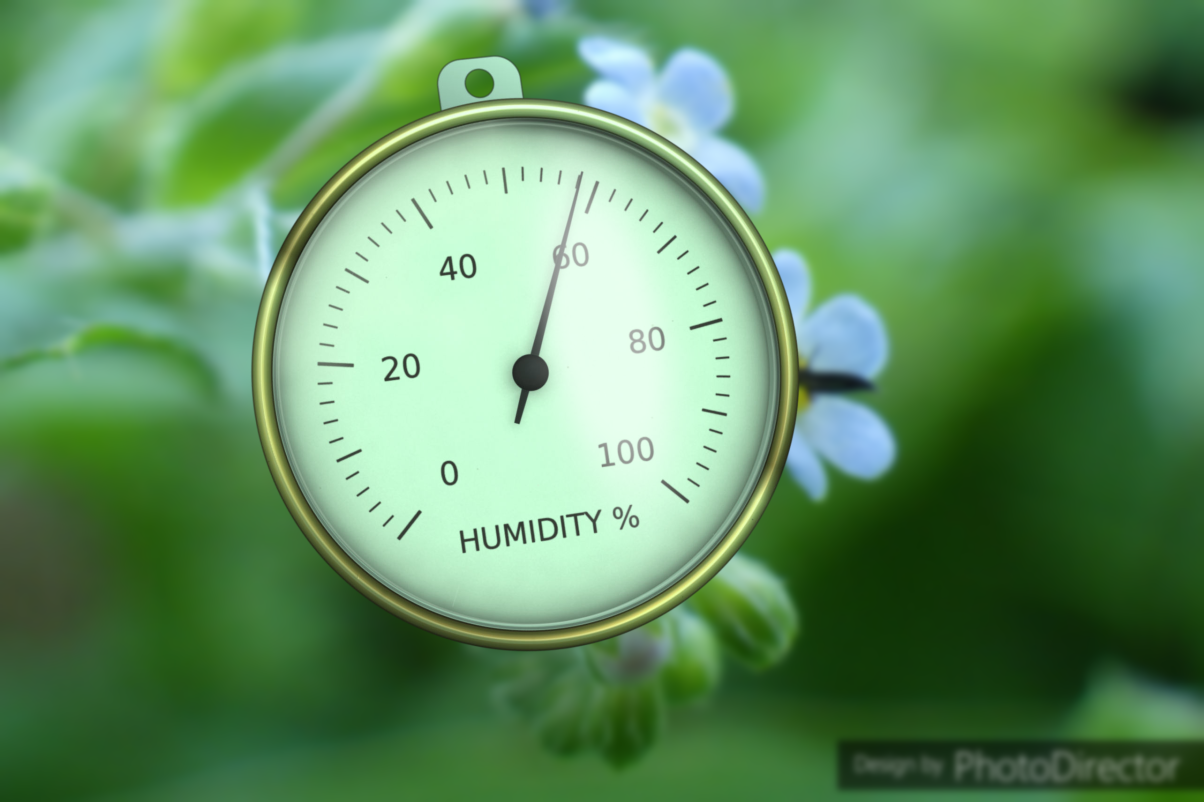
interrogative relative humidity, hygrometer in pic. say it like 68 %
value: 58 %
